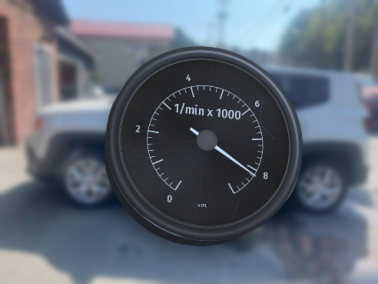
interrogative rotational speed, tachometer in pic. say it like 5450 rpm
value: 8200 rpm
